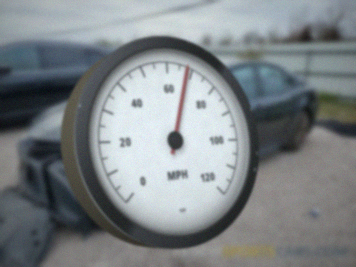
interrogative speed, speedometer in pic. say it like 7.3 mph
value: 67.5 mph
